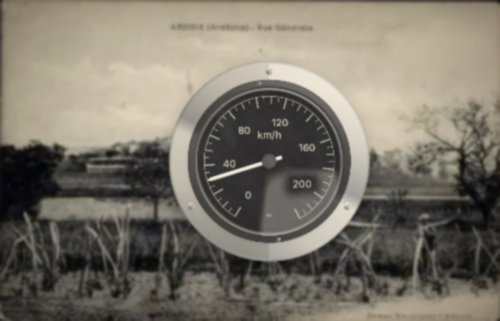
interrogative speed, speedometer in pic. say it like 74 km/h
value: 30 km/h
